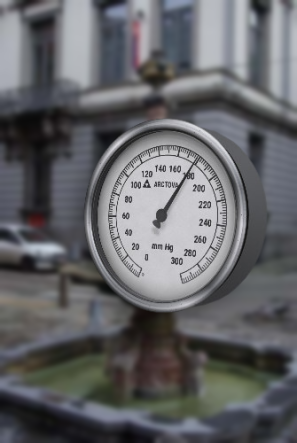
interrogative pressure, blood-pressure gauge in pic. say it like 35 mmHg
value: 180 mmHg
